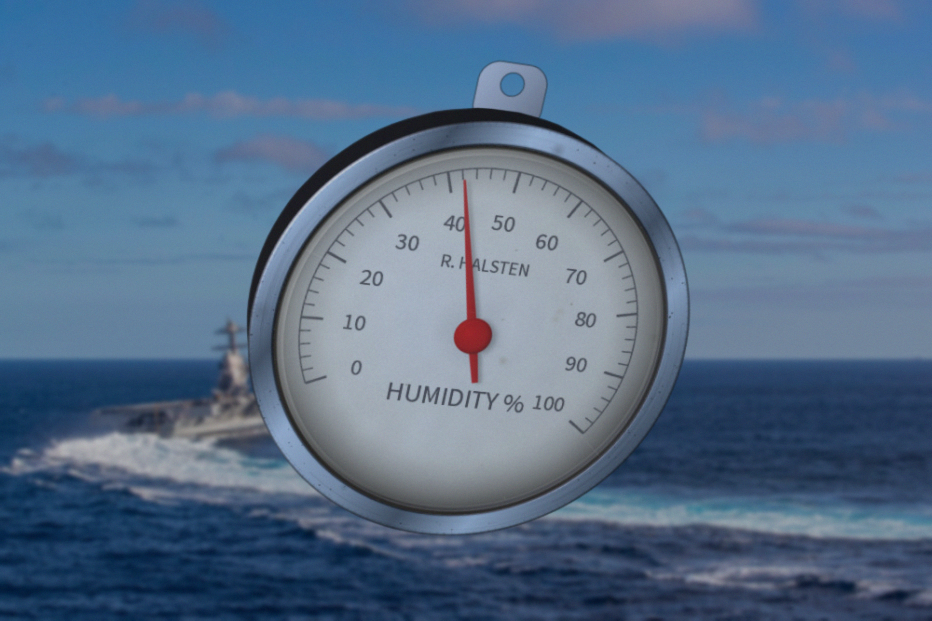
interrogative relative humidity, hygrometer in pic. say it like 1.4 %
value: 42 %
